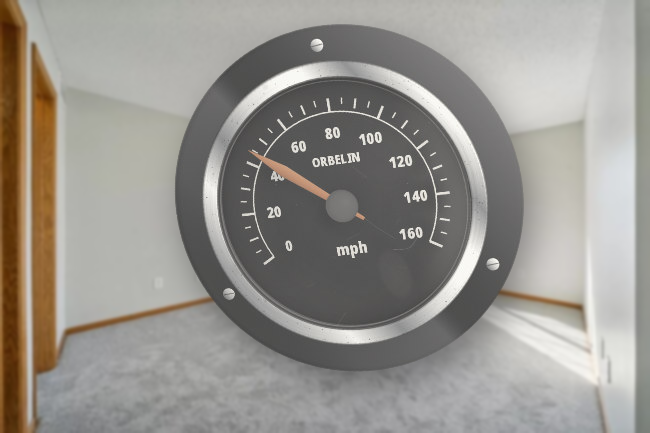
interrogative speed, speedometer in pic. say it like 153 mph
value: 45 mph
